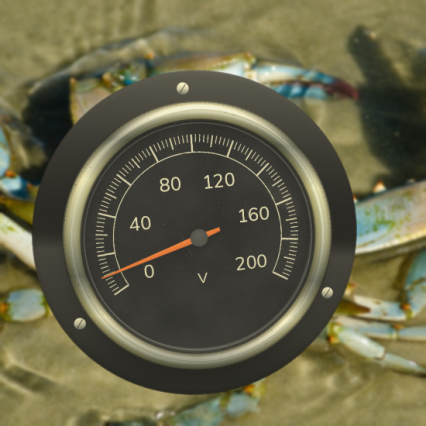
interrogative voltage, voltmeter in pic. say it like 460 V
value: 10 V
